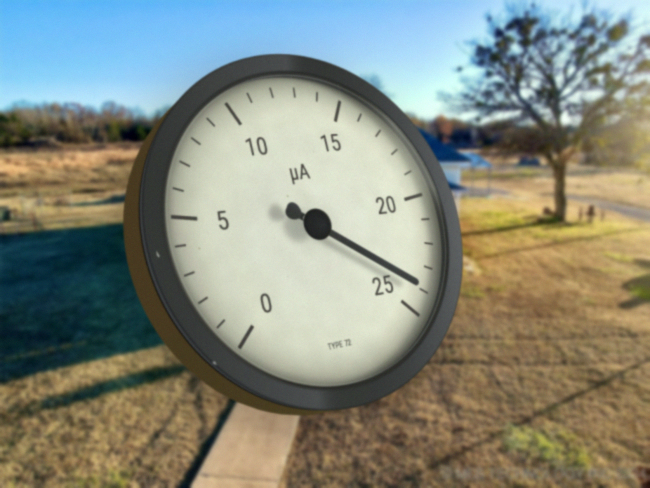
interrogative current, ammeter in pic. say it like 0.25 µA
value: 24 µA
